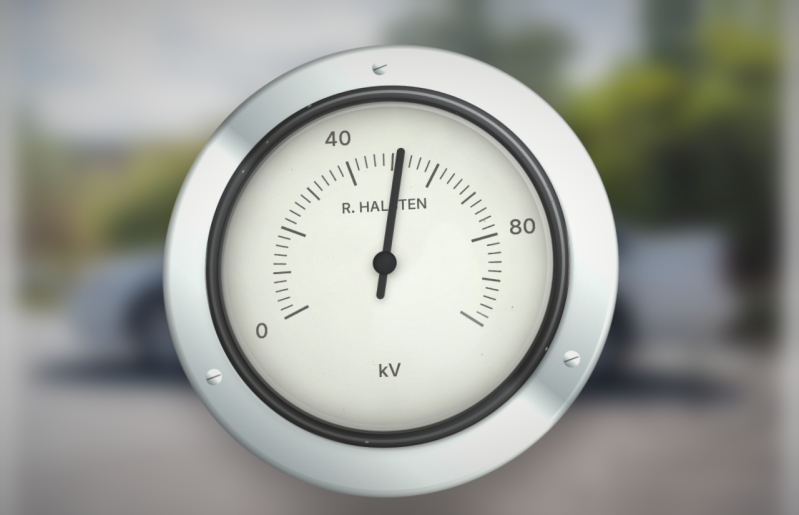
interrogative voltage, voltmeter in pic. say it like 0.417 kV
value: 52 kV
